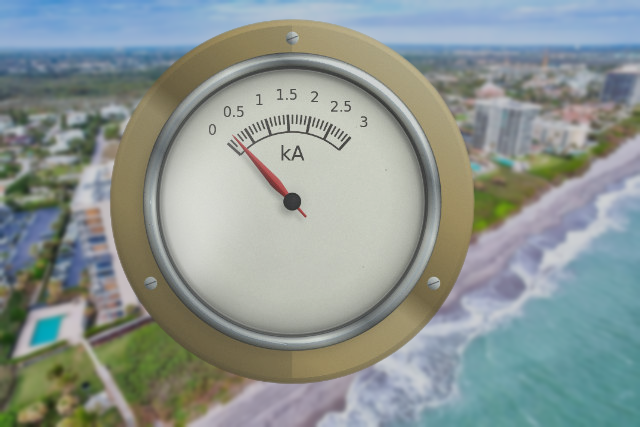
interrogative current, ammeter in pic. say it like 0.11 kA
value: 0.2 kA
